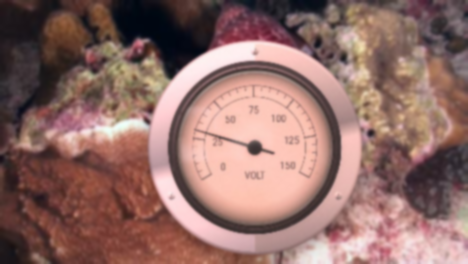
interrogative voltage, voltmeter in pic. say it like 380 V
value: 30 V
